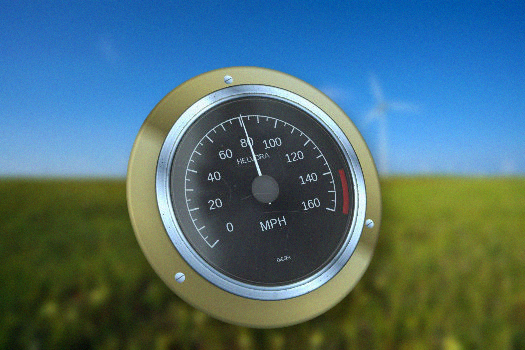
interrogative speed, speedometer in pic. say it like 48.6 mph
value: 80 mph
